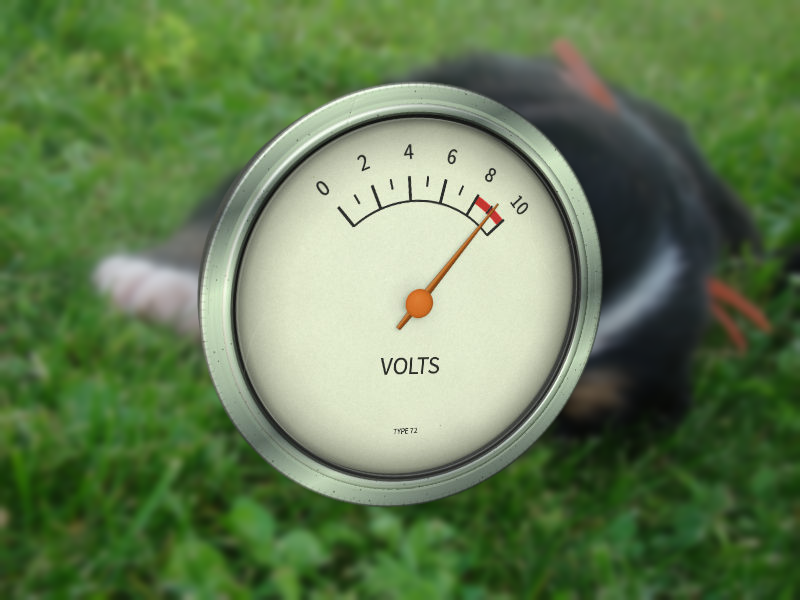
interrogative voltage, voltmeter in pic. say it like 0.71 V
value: 9 V
